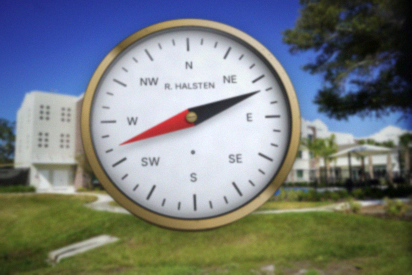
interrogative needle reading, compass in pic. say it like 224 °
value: 250 °
